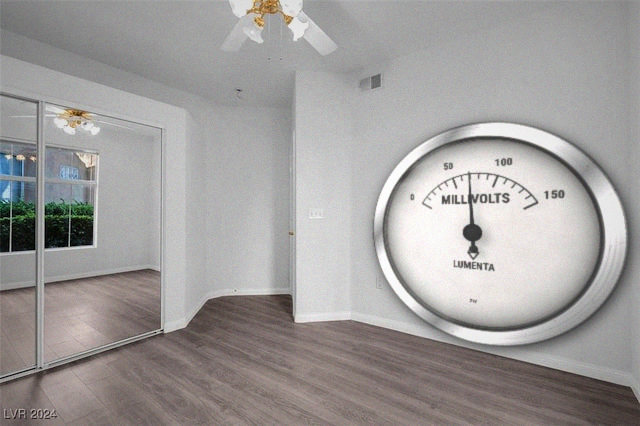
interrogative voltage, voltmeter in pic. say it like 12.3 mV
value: 70 mV
